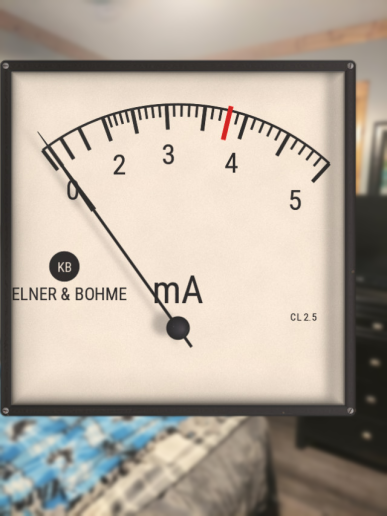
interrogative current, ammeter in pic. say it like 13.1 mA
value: 0.5 mA
